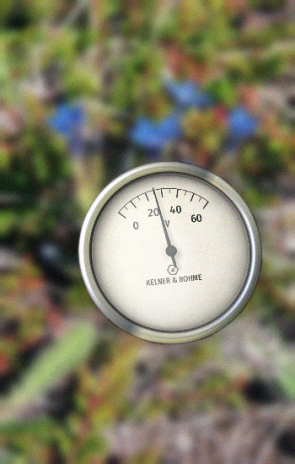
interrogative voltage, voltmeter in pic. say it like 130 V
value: 25 V
